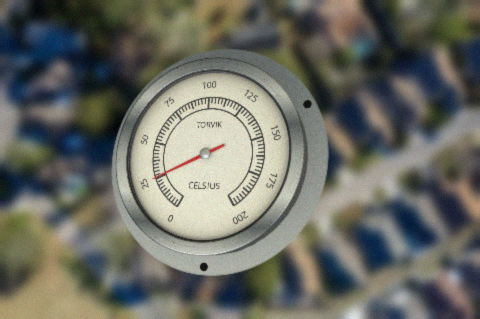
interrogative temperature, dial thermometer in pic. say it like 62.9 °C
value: 25 °C
